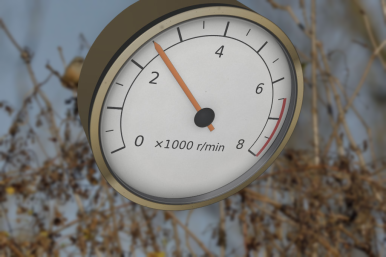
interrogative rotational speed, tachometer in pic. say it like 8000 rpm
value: 2500 rpm
